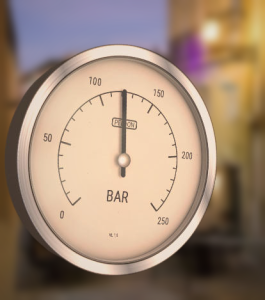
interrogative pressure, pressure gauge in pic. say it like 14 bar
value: 120 bar
